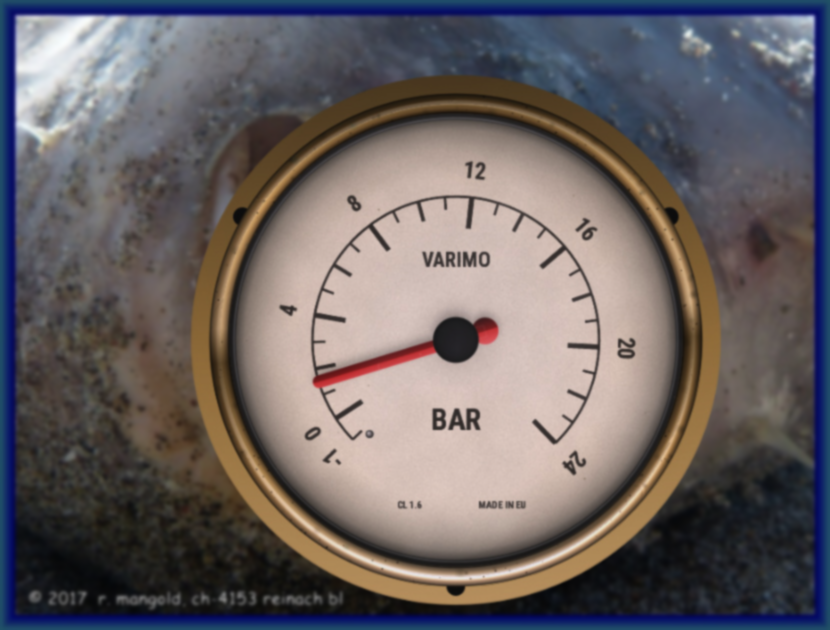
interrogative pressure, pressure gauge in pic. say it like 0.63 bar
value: 1.5 bar
